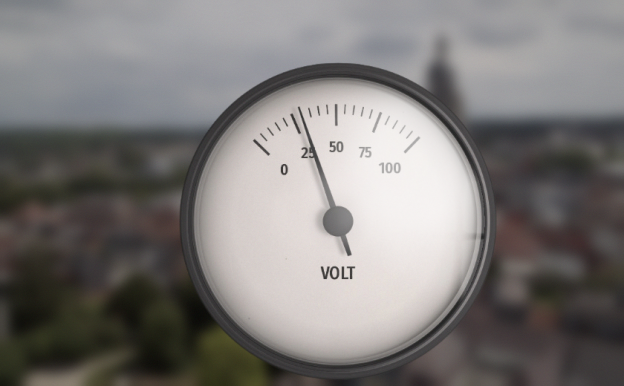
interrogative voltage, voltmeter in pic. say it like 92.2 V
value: 30 V
